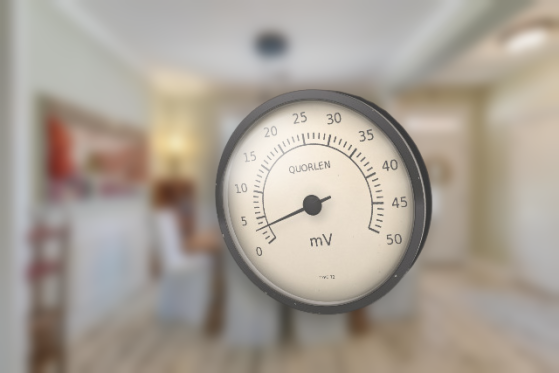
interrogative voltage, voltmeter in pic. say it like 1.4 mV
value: 3 mV
